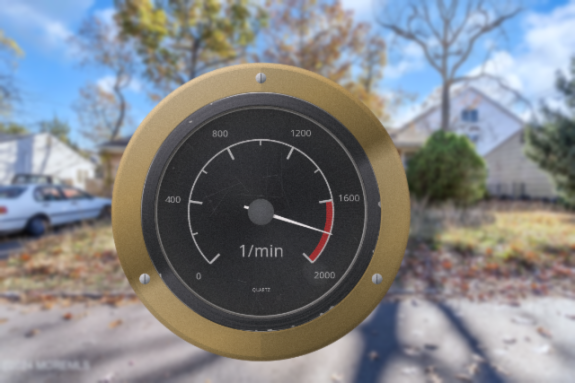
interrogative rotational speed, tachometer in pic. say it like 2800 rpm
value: 1800 rpm
